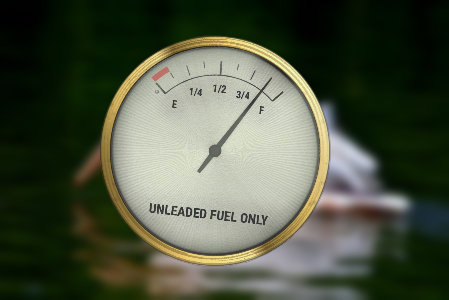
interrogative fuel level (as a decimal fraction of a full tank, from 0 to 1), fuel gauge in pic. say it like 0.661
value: 0.875
